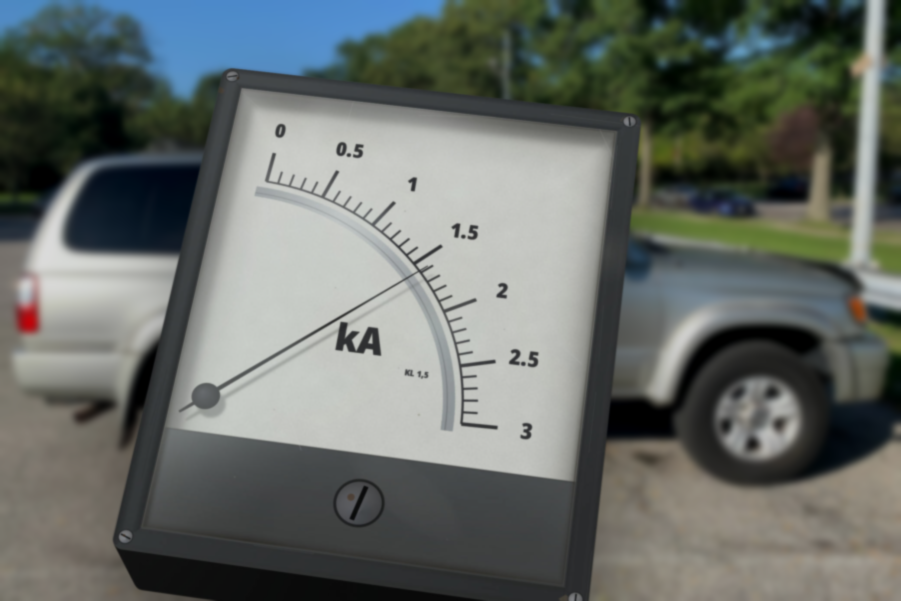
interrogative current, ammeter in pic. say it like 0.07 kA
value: 1.6 kA
